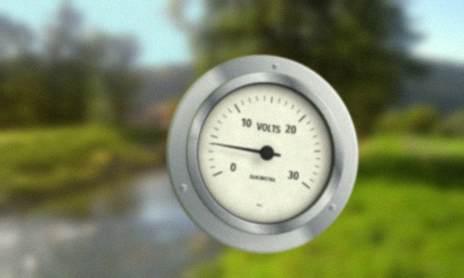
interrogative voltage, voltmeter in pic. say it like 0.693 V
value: 4 V
